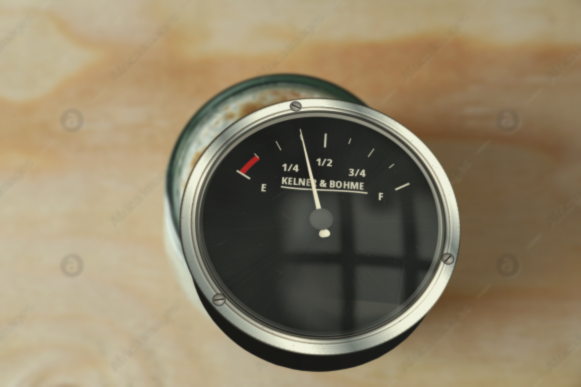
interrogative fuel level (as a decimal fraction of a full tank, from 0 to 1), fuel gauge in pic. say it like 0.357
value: 0.375
